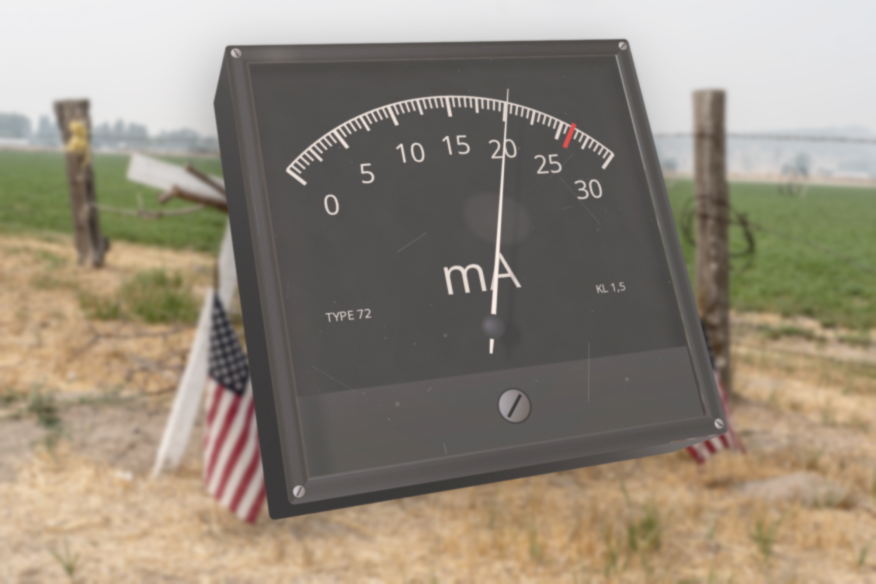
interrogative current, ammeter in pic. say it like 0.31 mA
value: 20 mA
